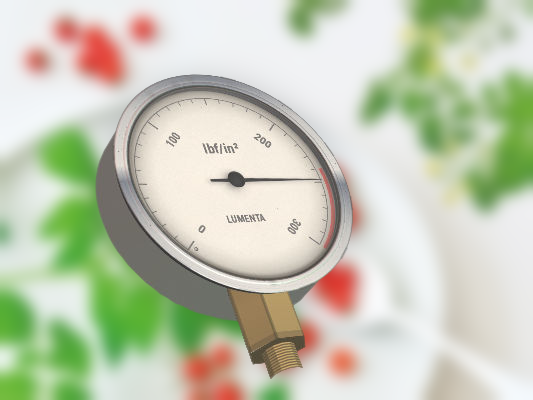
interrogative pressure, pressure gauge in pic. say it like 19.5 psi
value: 250 psi
